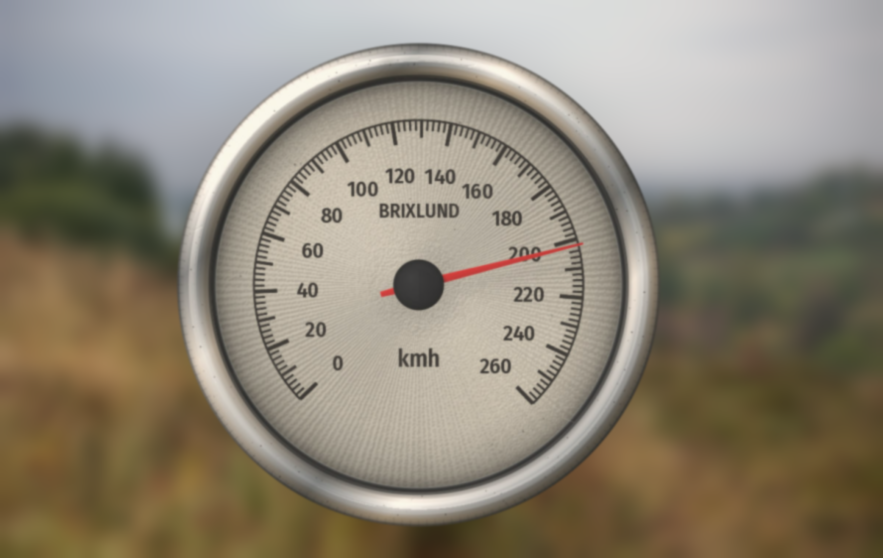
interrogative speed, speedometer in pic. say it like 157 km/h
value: 202 km/h
